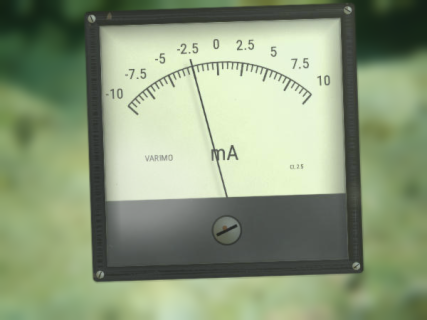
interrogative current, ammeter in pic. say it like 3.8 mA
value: -2.5 mA
